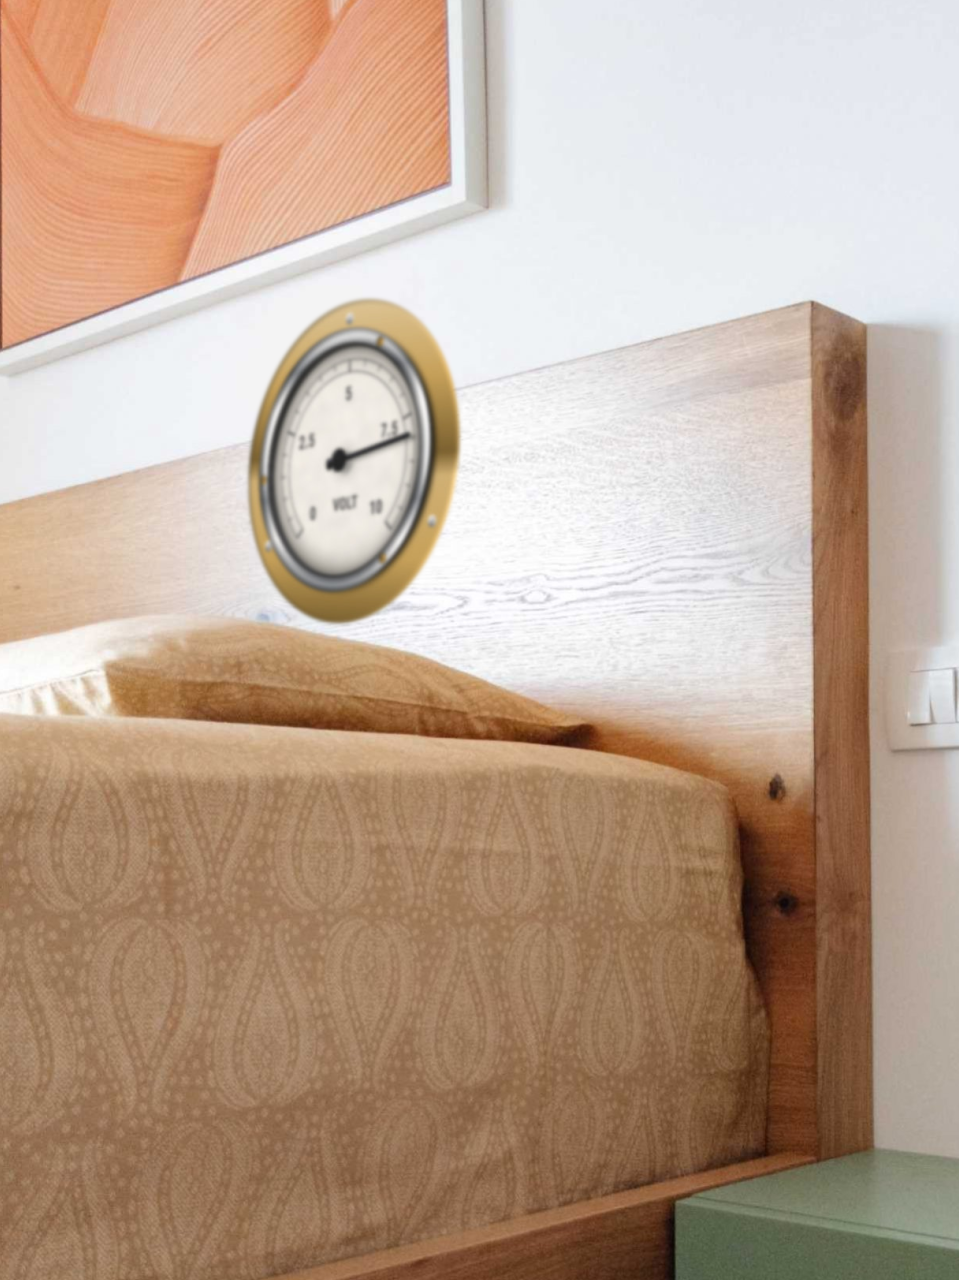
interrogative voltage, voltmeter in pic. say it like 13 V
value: 8 V
